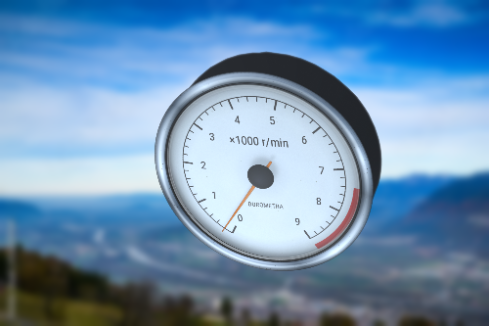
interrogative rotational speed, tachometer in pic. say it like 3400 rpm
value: 200 rpm
